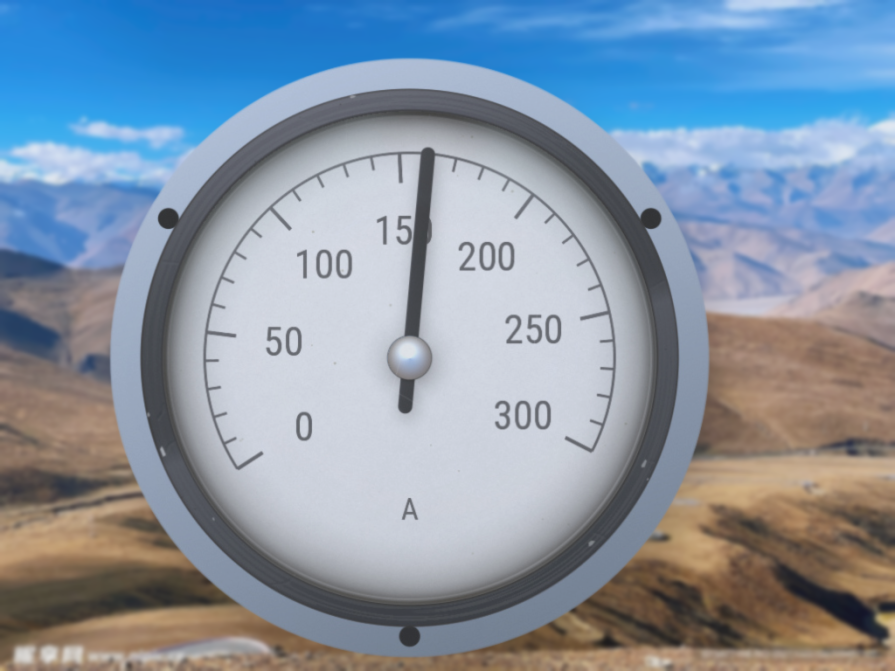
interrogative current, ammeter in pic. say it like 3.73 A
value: 160 A
